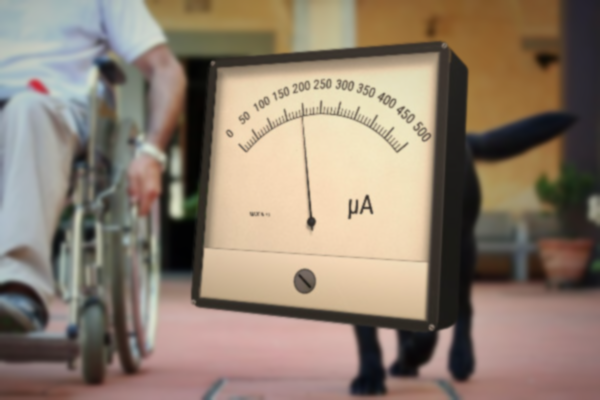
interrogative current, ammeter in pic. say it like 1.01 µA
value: 200 µA
